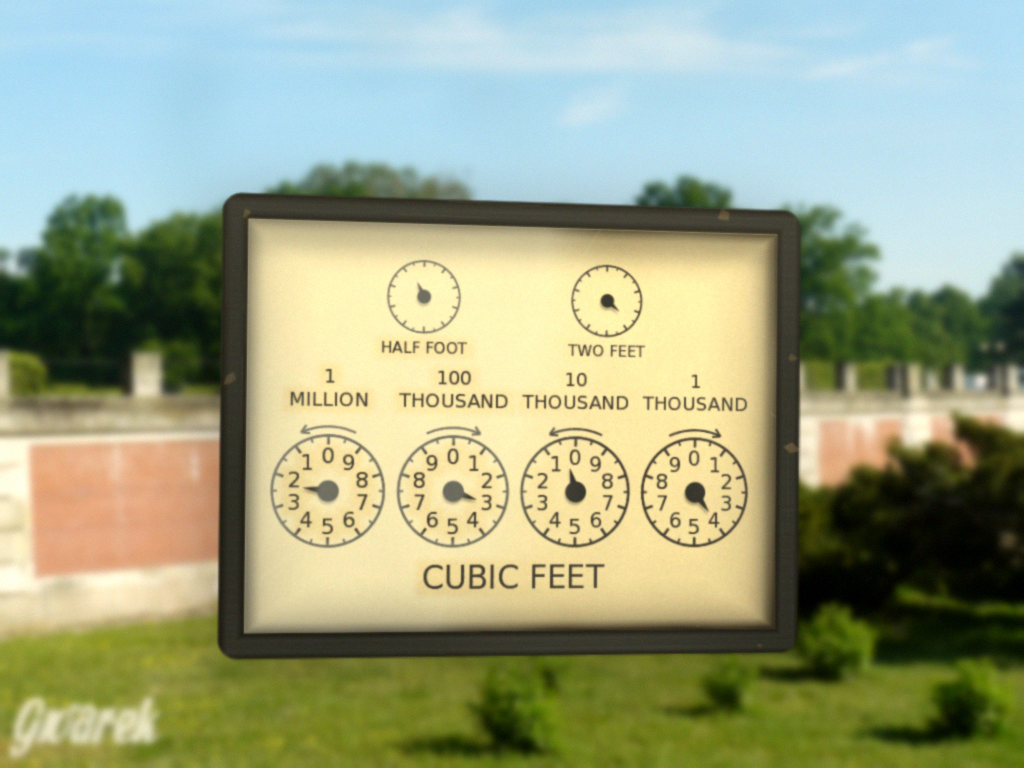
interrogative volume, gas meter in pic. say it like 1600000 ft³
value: 230400 ft³
